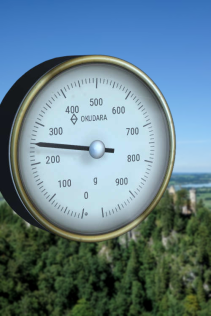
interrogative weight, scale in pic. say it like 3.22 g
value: 250 g
